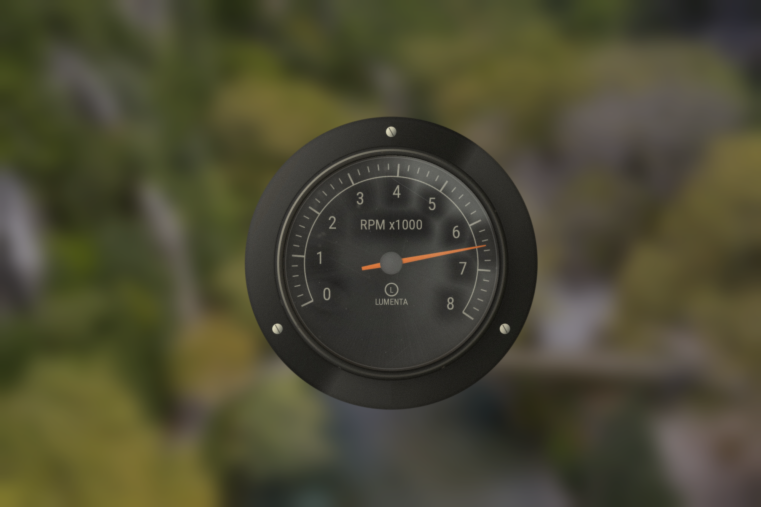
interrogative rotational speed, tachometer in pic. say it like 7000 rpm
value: 6500 rpm
